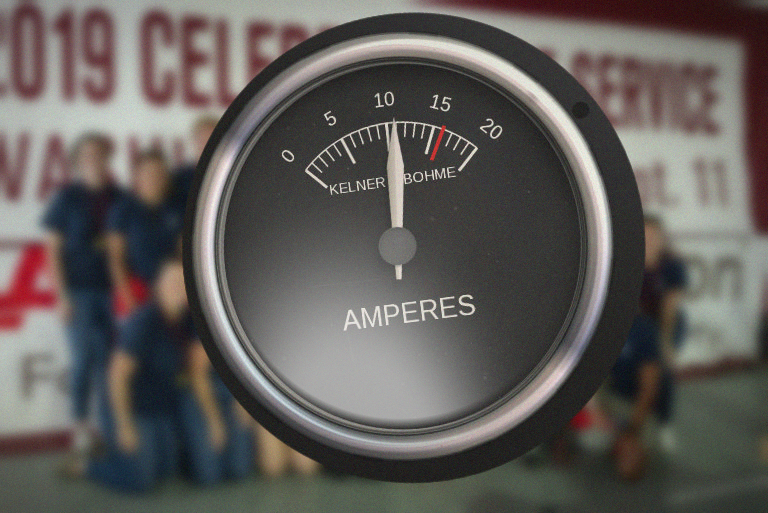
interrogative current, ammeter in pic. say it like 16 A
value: 11 A
